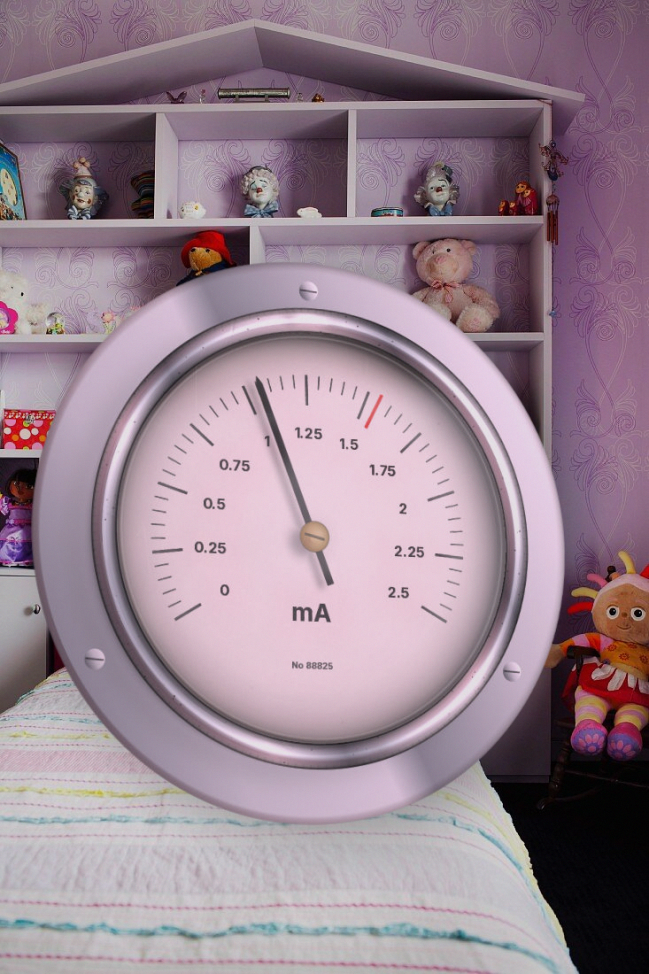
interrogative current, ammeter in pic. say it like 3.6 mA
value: 1.05 mA
